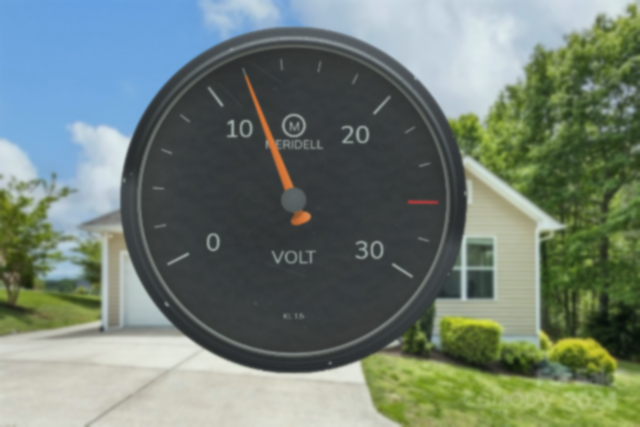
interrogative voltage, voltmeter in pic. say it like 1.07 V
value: 12 V
